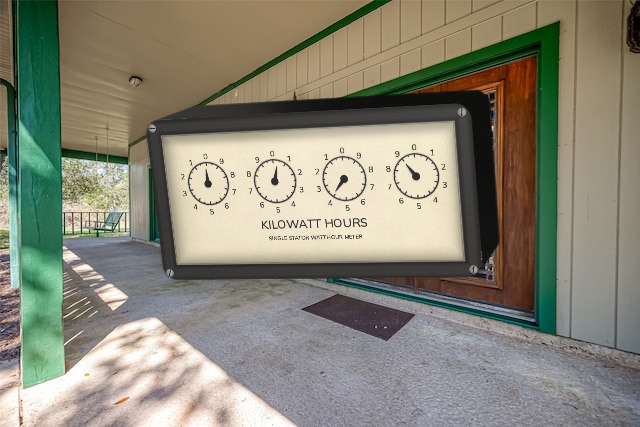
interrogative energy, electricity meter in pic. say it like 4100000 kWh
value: 39 kWh
